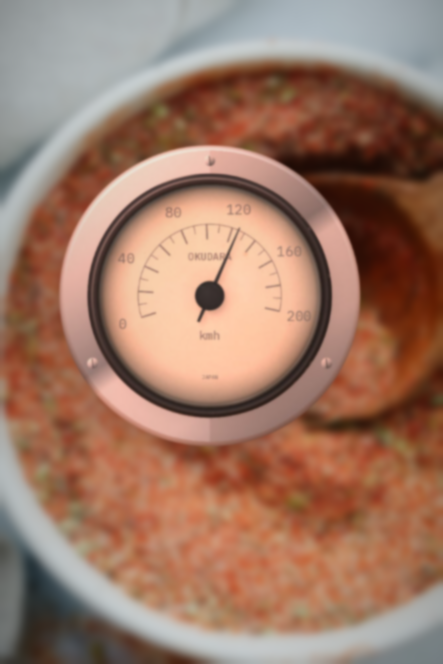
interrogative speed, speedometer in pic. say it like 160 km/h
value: 125 km/h
